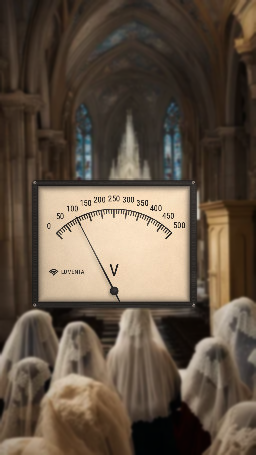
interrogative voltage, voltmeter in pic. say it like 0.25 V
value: 100 V
